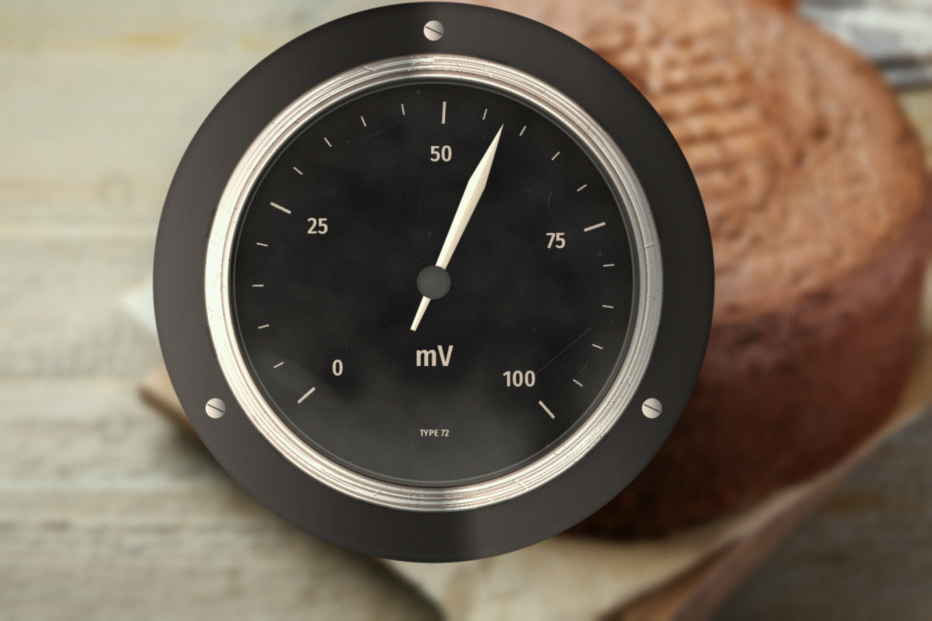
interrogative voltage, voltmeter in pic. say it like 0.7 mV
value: 57.5 mV
